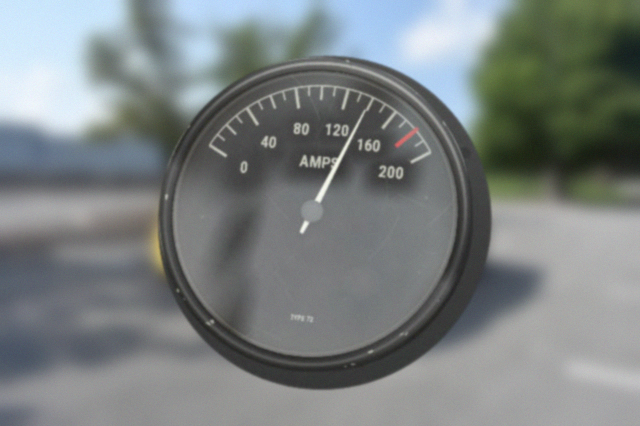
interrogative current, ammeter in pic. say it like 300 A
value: 140 A
